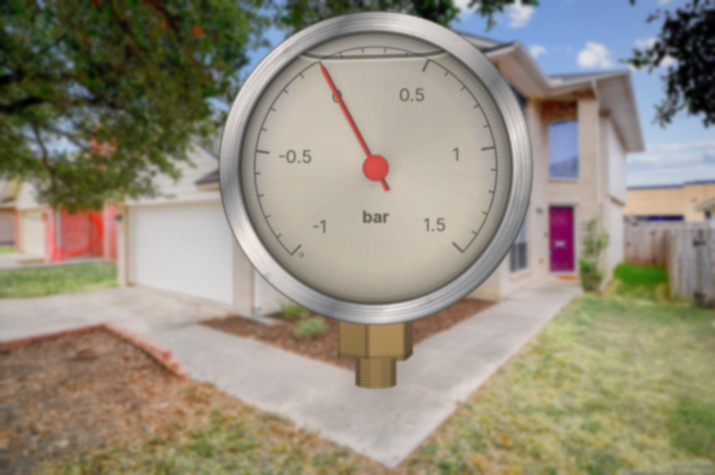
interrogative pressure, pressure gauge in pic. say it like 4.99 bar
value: 0 bar
